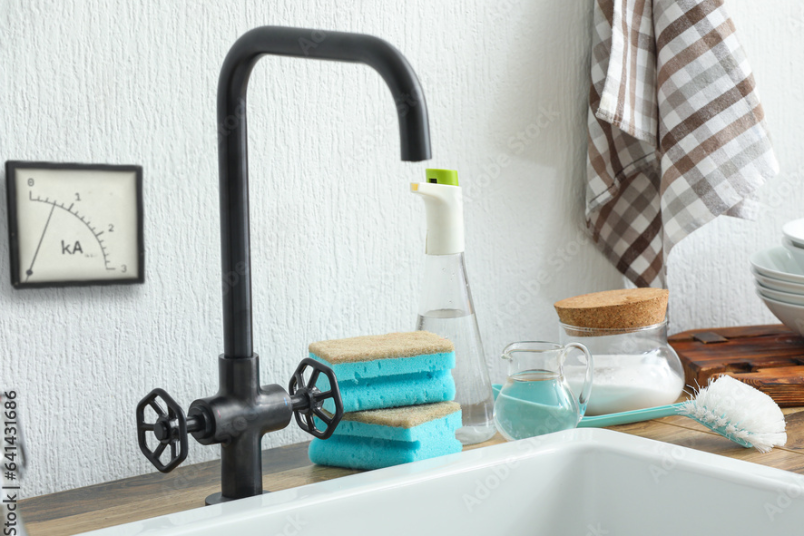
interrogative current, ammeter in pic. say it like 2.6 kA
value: 0.6 kA
